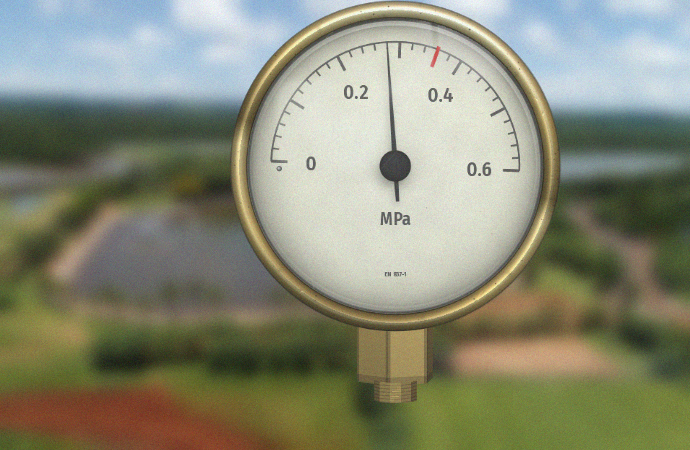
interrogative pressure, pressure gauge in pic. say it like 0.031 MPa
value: 0.28 MPa
